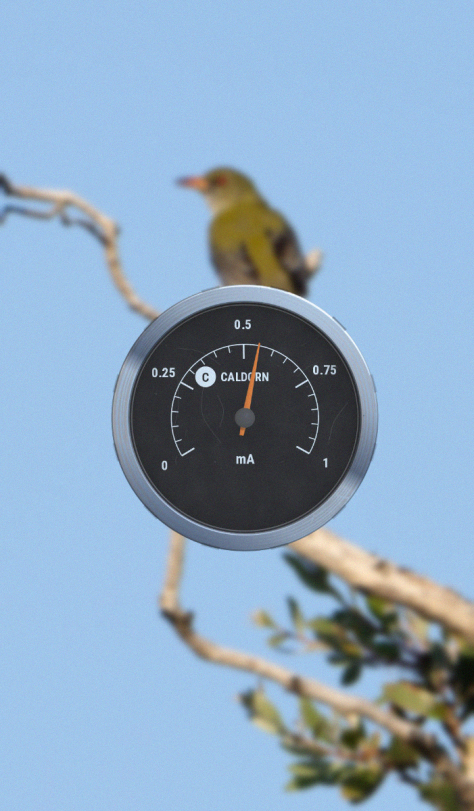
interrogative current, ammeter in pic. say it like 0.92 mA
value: 0.55 mA
